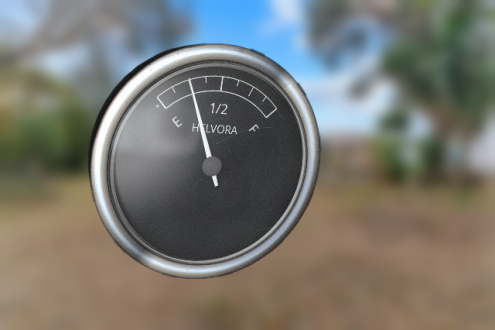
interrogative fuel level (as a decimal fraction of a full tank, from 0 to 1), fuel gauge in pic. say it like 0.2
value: 0.25
